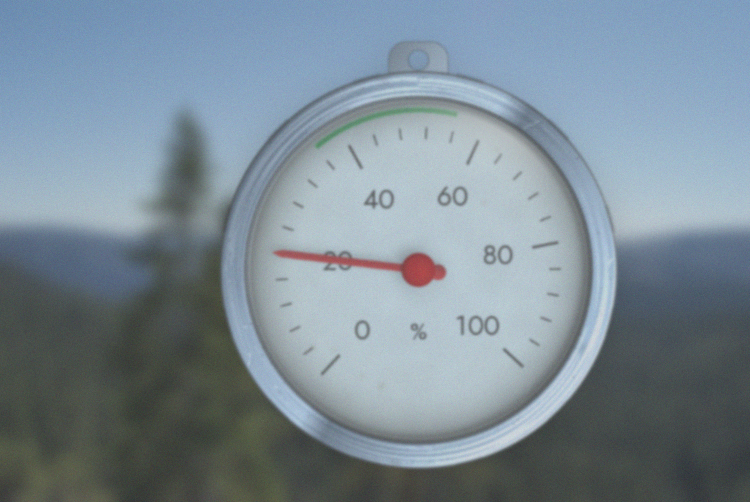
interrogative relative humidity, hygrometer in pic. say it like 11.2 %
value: 20 %
